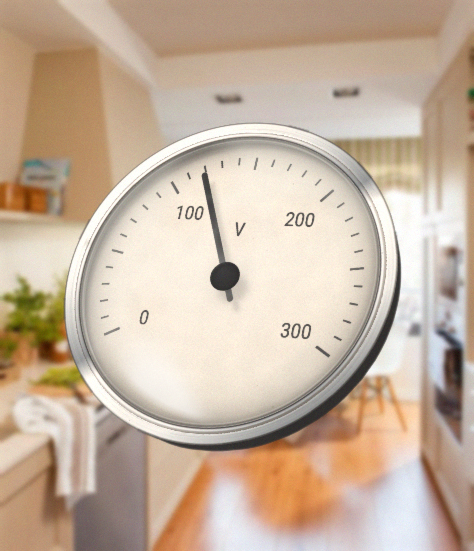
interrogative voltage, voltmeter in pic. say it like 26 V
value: 120 V
